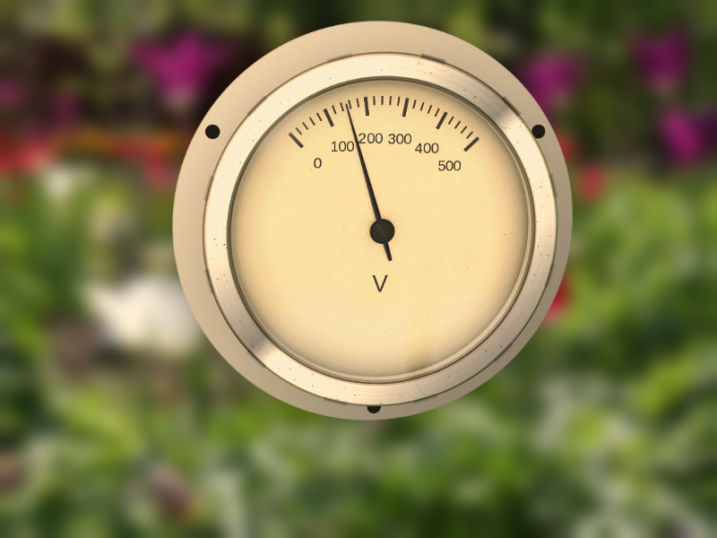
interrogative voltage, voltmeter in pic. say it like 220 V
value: 150 V
